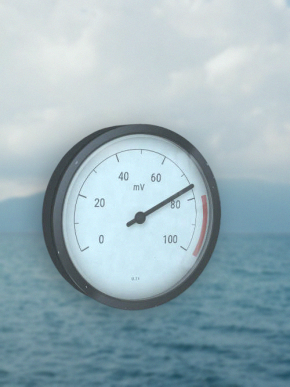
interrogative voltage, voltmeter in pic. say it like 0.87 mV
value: 75 mV
